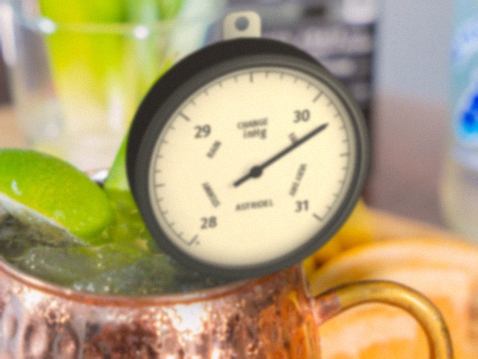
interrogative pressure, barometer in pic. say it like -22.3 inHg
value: 30.2 inHg
